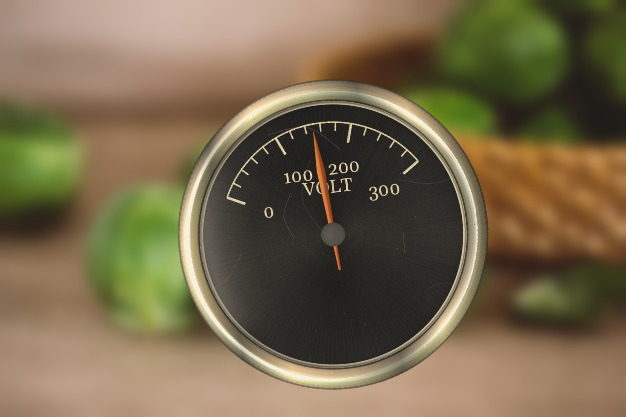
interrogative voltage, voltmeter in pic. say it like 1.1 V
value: 150 V
